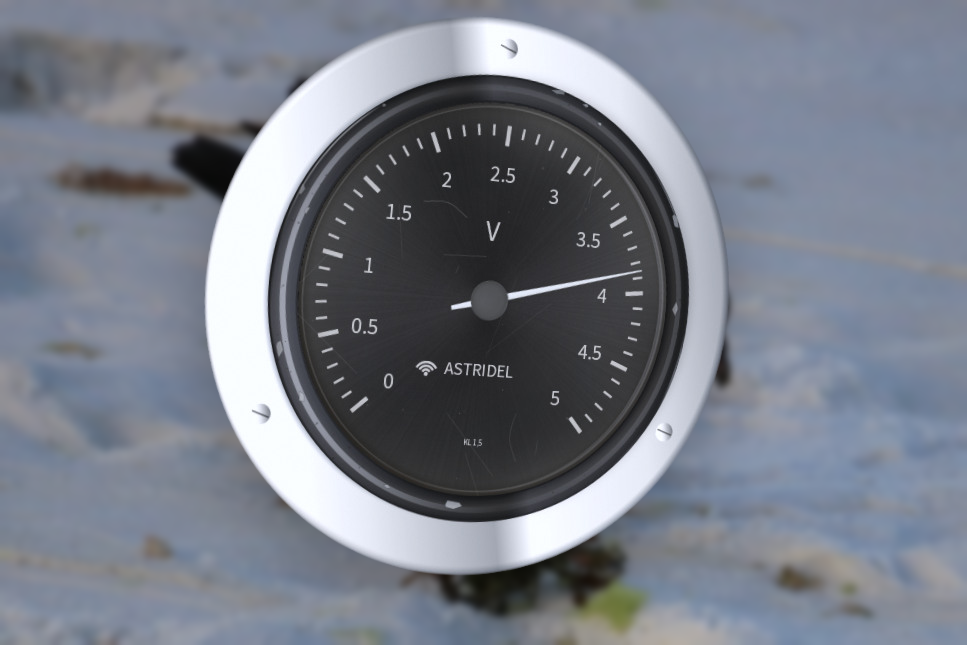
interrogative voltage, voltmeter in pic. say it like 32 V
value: 3.85 V
